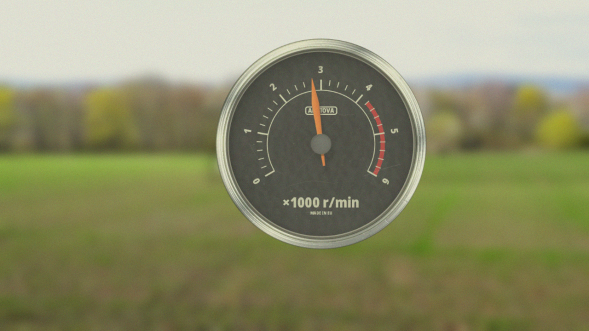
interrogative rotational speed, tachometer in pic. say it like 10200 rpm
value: 2800 rpm
